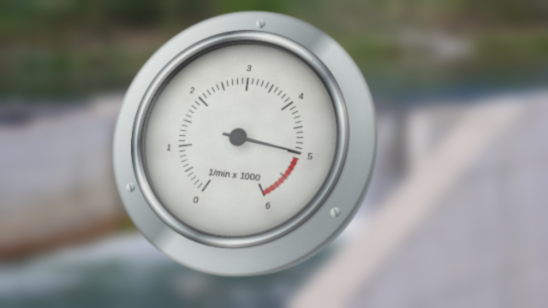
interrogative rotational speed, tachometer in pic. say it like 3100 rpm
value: 5000 rpm
